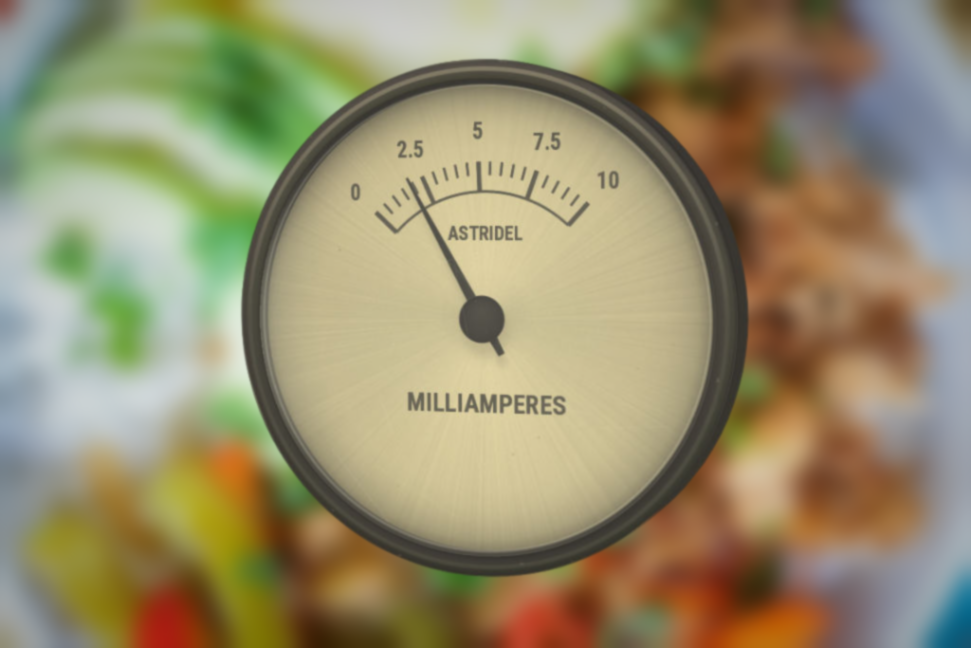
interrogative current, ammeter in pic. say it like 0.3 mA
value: 2 mA
